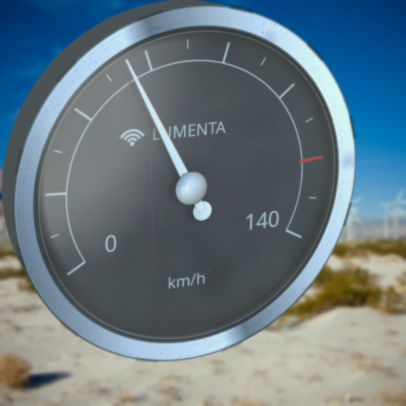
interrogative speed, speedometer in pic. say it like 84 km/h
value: 55 km/h
